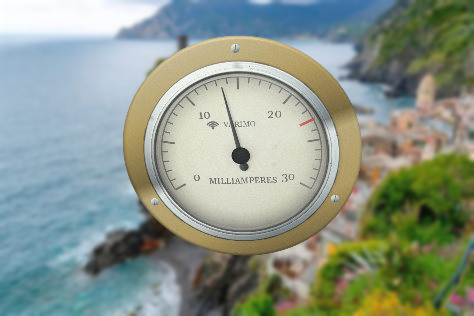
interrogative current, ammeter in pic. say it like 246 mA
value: 13.5 mA
